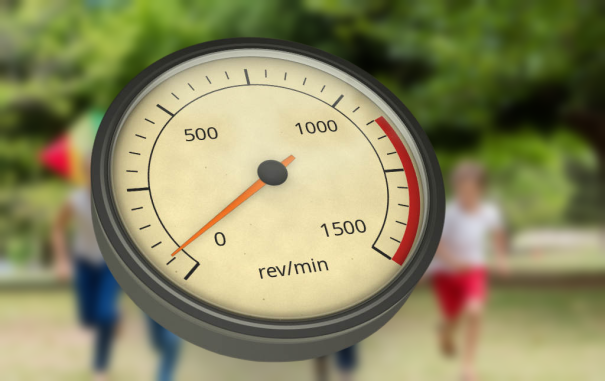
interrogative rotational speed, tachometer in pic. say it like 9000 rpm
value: 50 rpm
